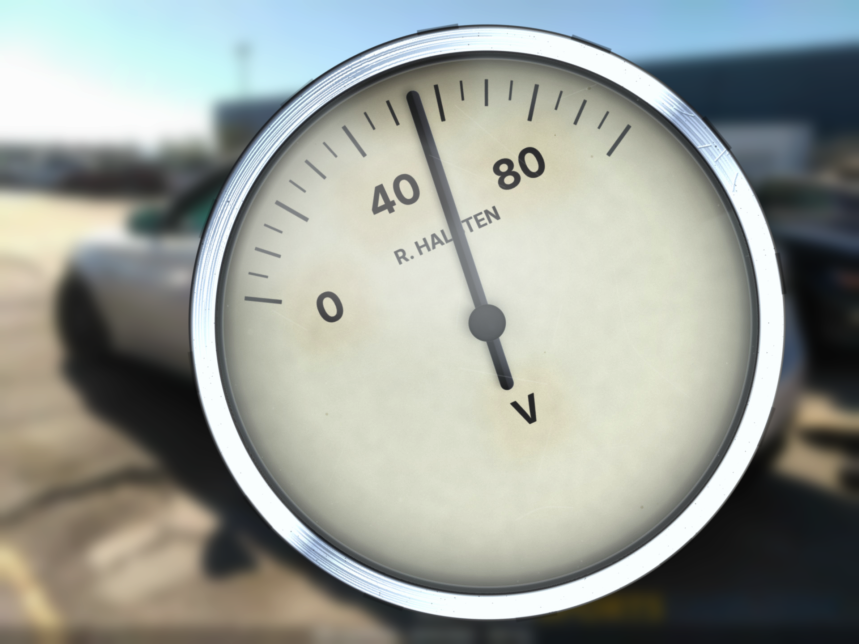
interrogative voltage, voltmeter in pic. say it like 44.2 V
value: 55 V
